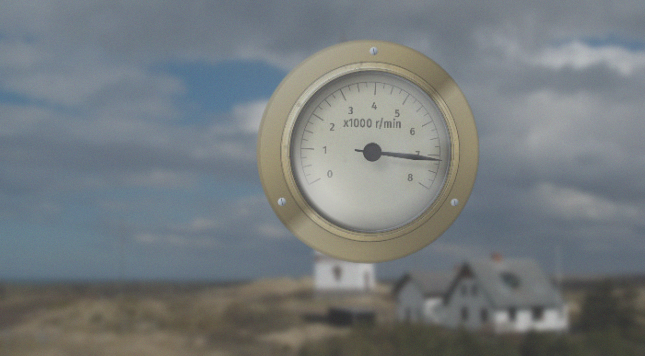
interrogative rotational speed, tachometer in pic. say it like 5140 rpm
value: 7125 rpm
